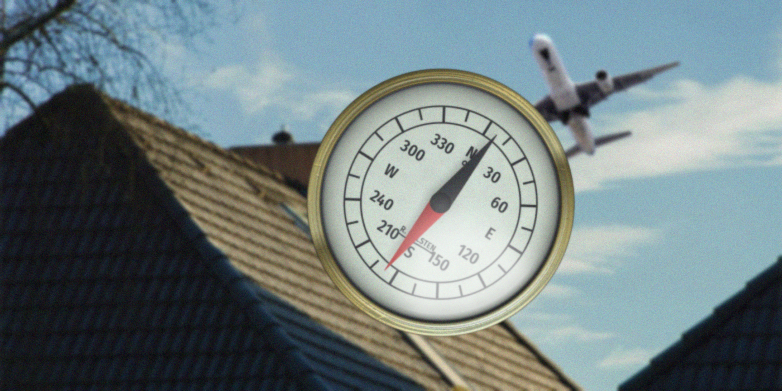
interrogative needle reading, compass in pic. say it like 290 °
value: 187.5 °
